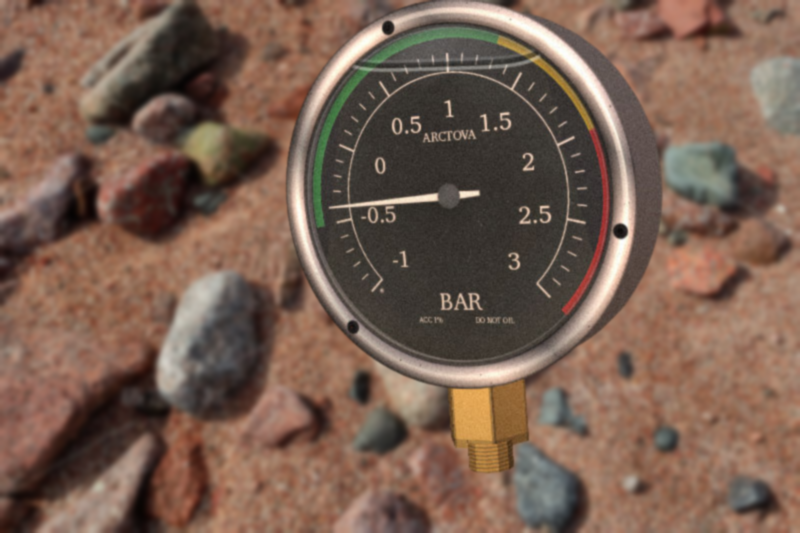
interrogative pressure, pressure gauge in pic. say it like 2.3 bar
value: -0.4 bar
